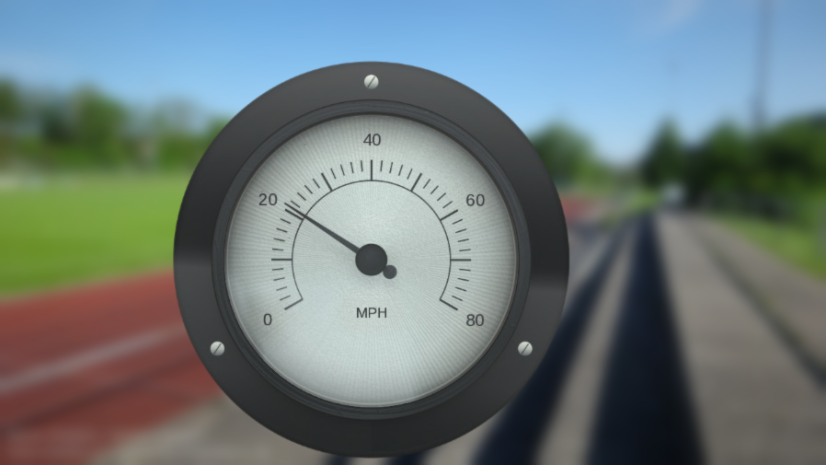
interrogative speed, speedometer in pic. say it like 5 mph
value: 21 mph
